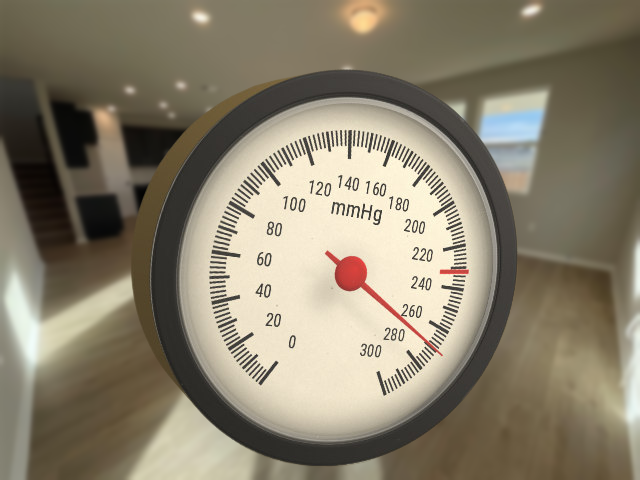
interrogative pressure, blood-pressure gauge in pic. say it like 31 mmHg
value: 270 mmHg
